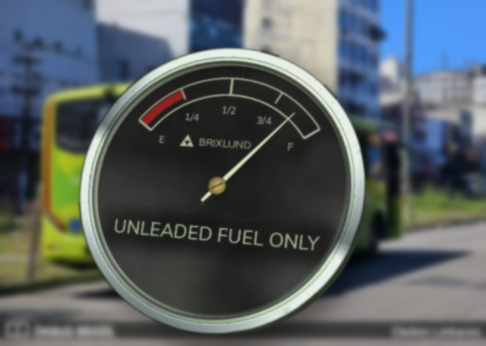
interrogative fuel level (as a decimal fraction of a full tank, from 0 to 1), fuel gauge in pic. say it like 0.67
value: 0.875
